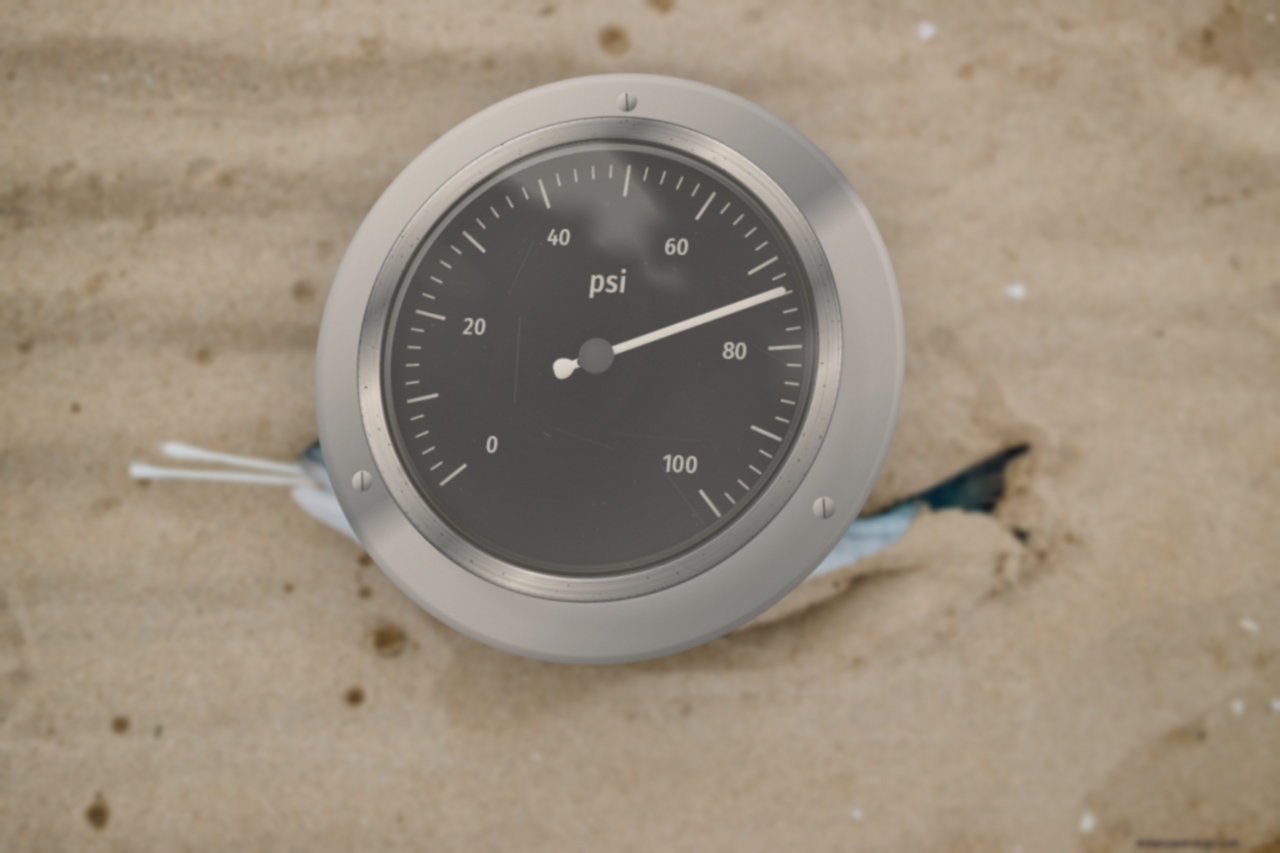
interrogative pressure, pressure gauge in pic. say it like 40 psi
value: 74 psi
